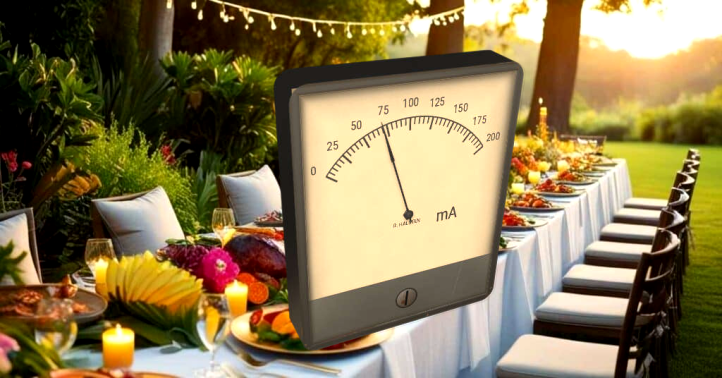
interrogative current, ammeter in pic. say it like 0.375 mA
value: 70 mA
